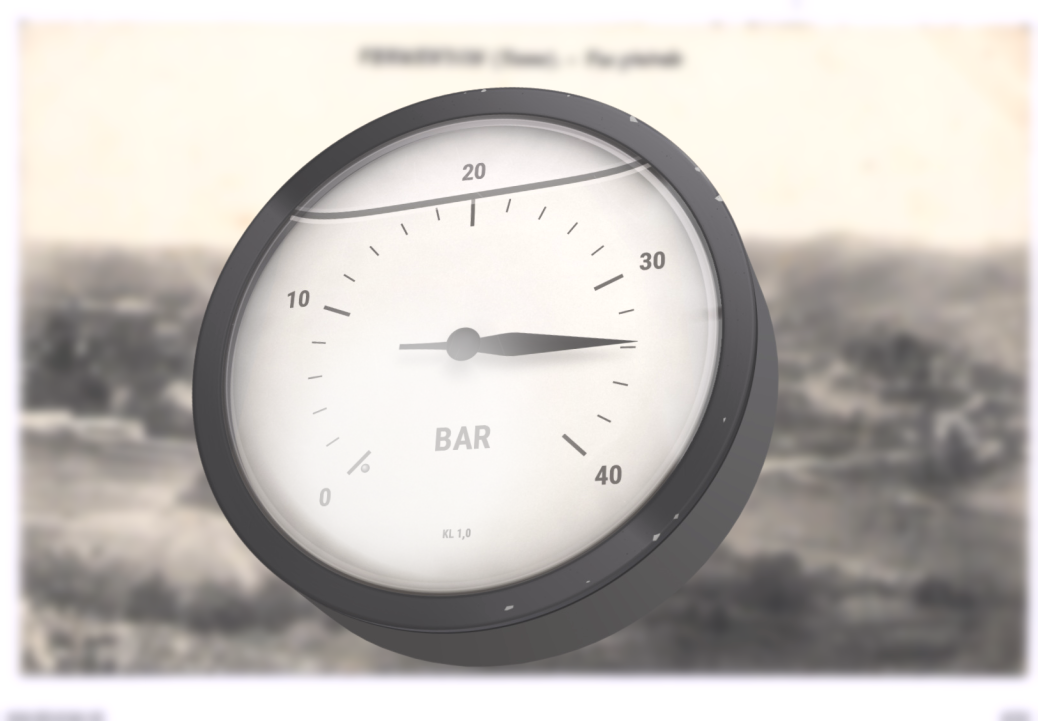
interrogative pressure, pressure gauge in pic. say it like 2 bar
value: 34 bar
